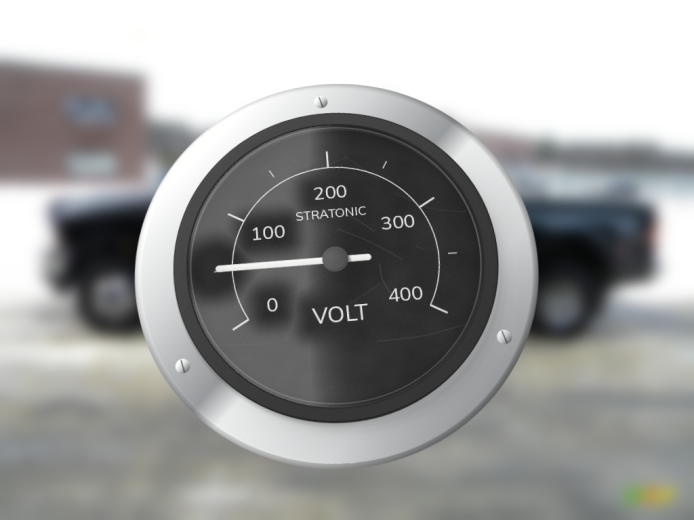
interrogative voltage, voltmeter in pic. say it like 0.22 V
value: 50 V
